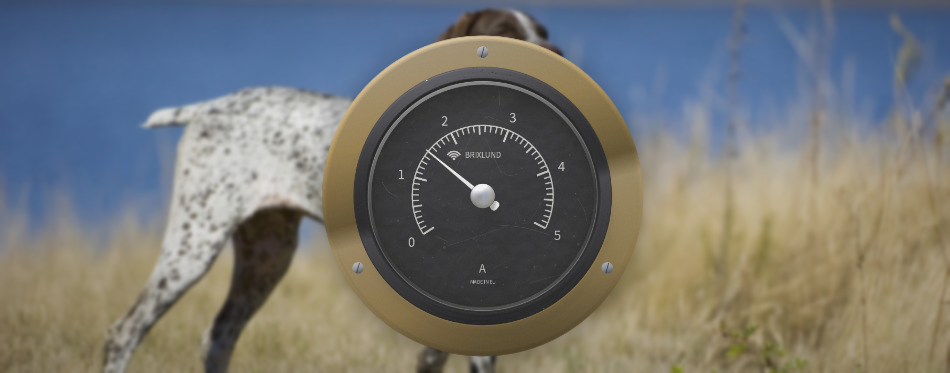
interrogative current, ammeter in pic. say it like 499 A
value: 1.5 A
